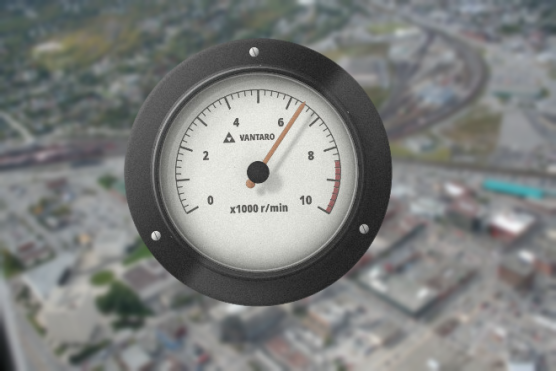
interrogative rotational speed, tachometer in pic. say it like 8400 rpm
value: 6400 rpm
